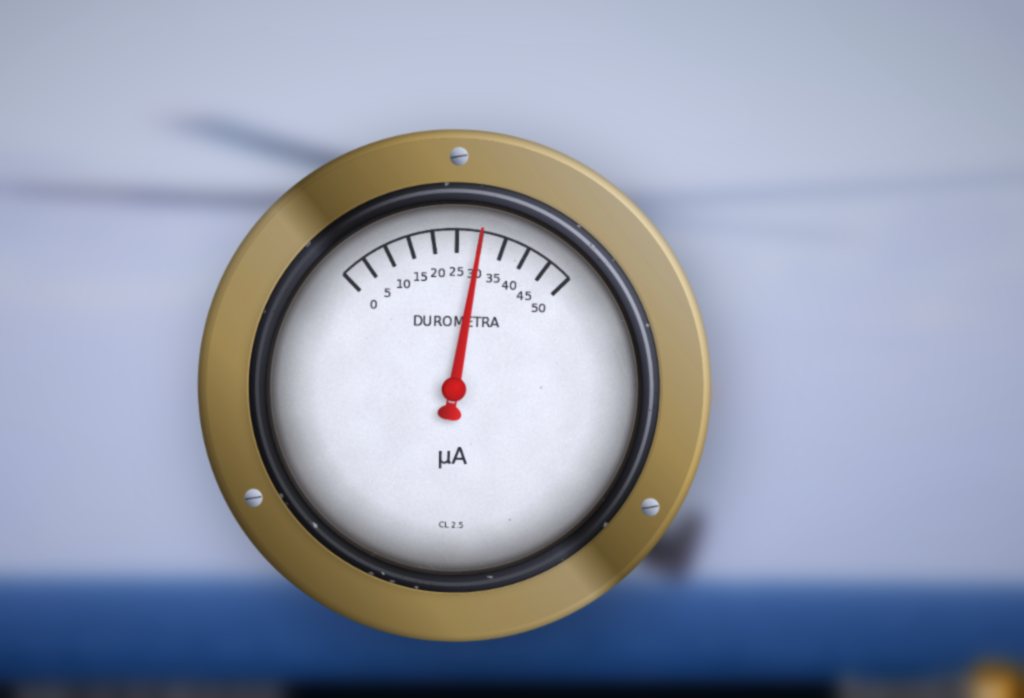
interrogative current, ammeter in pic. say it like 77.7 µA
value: 30 µA
